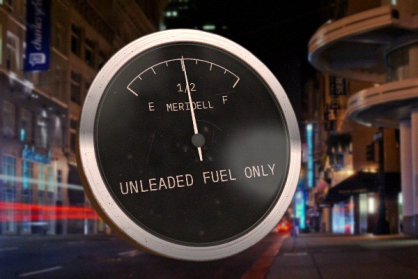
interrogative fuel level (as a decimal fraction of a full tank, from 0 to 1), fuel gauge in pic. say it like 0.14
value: 0.5
